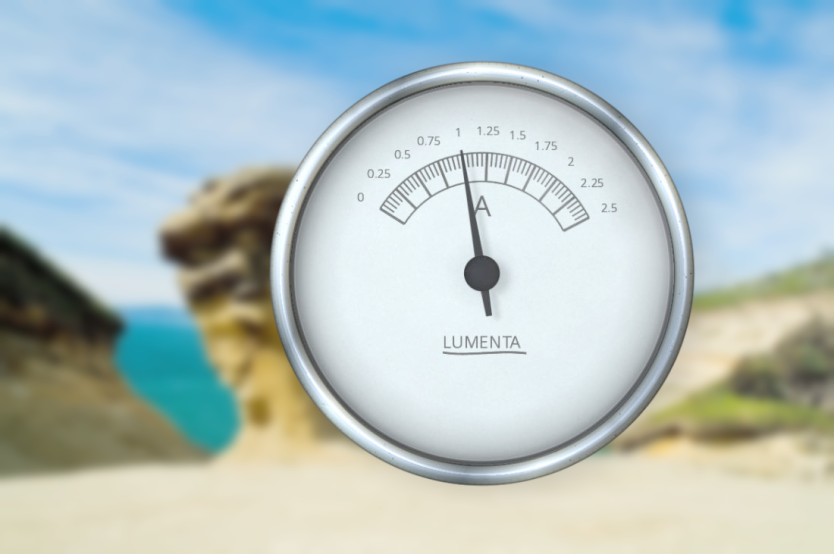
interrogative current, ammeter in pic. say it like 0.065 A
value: 1 A
